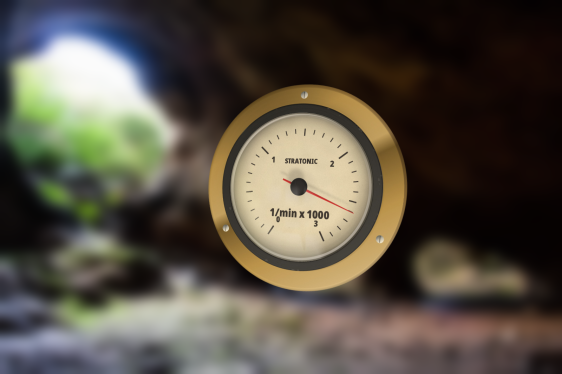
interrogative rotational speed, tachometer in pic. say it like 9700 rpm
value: 2600 rpm
